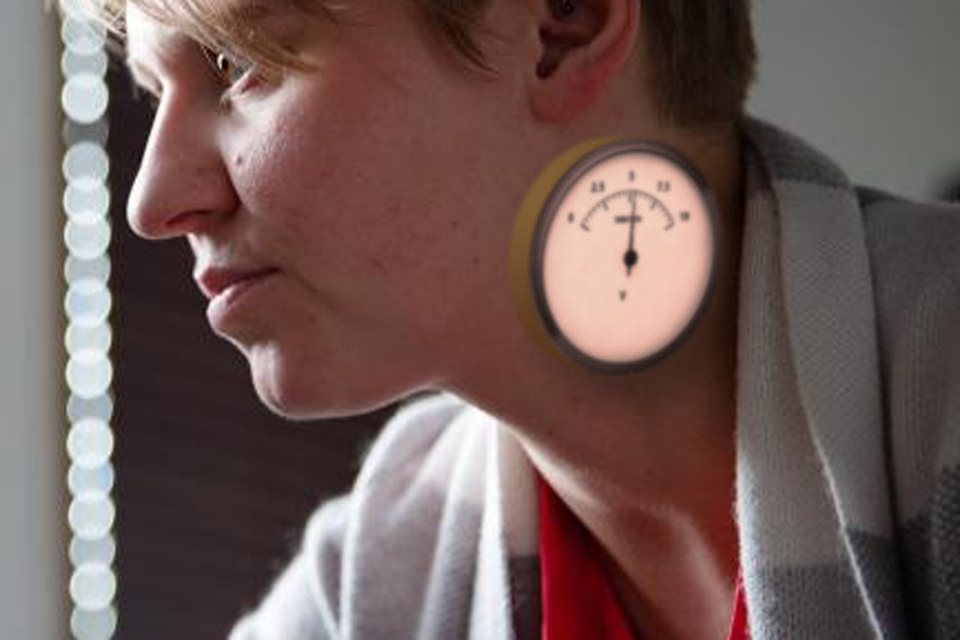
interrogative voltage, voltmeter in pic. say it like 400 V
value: 5 V
